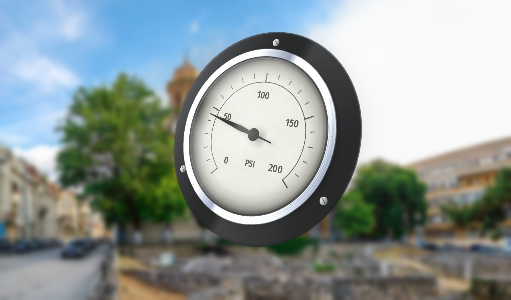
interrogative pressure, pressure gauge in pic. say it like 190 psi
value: 45 psi
